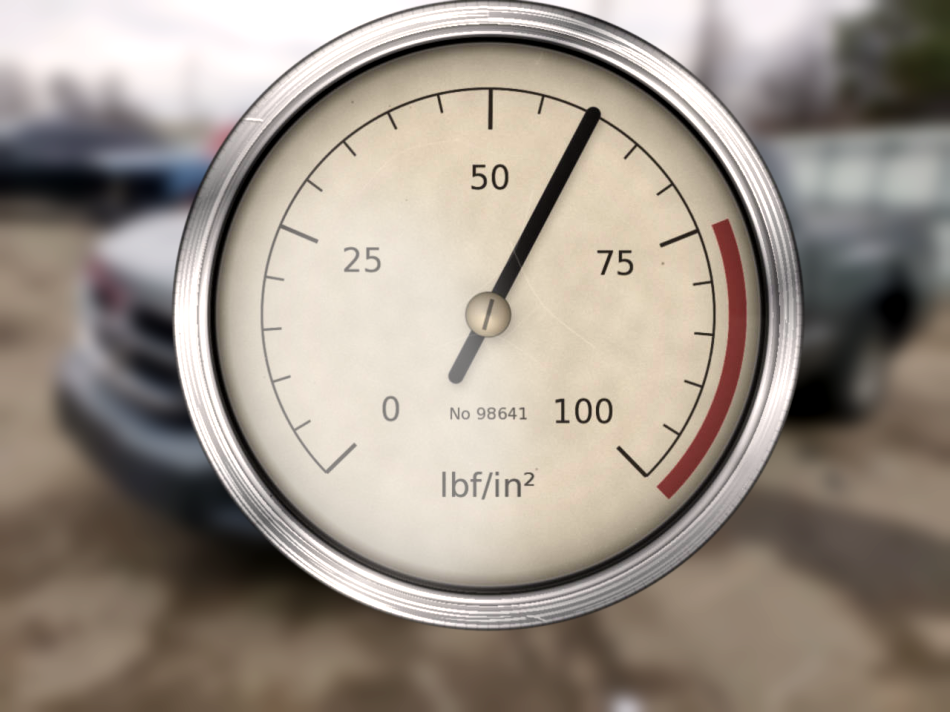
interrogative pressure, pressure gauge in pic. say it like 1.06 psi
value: 60 psi
